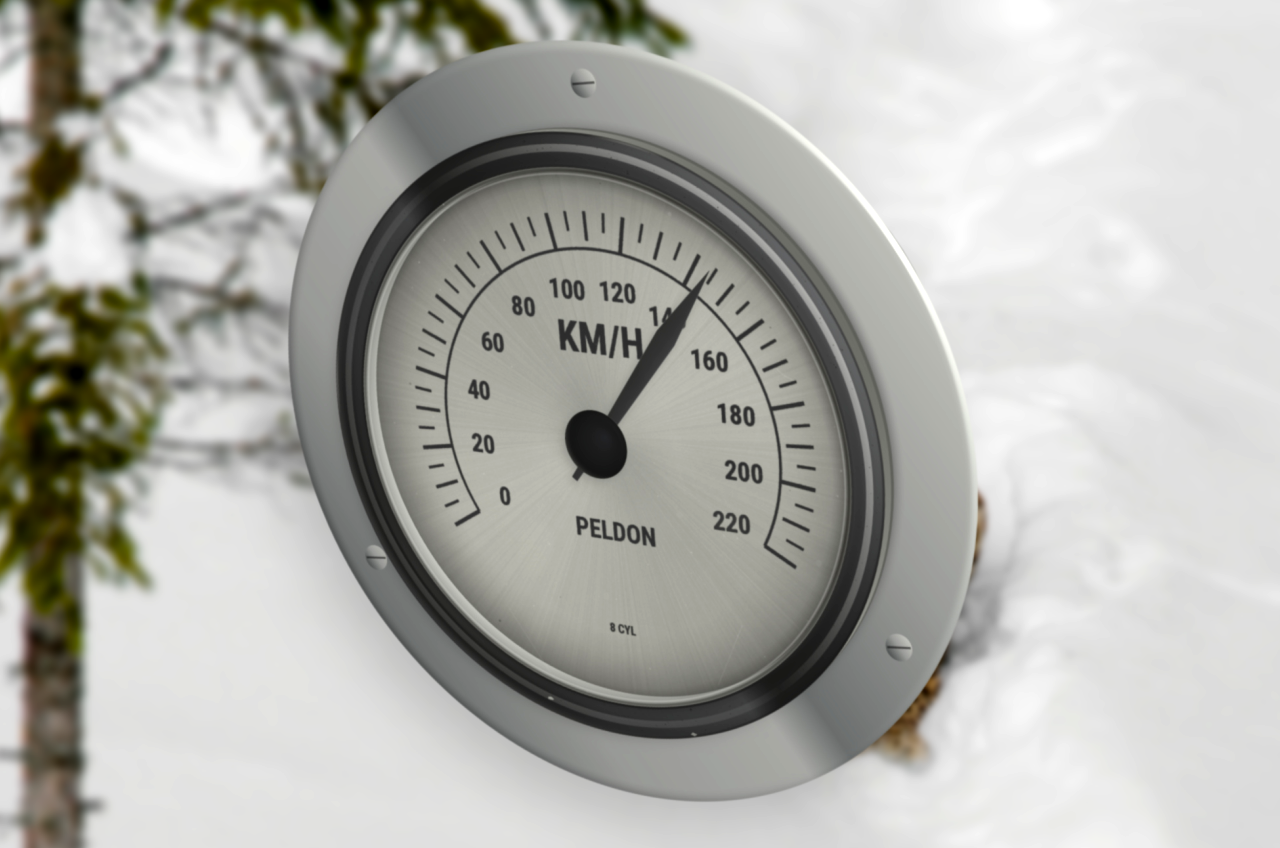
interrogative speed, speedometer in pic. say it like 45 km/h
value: 145 km/h
